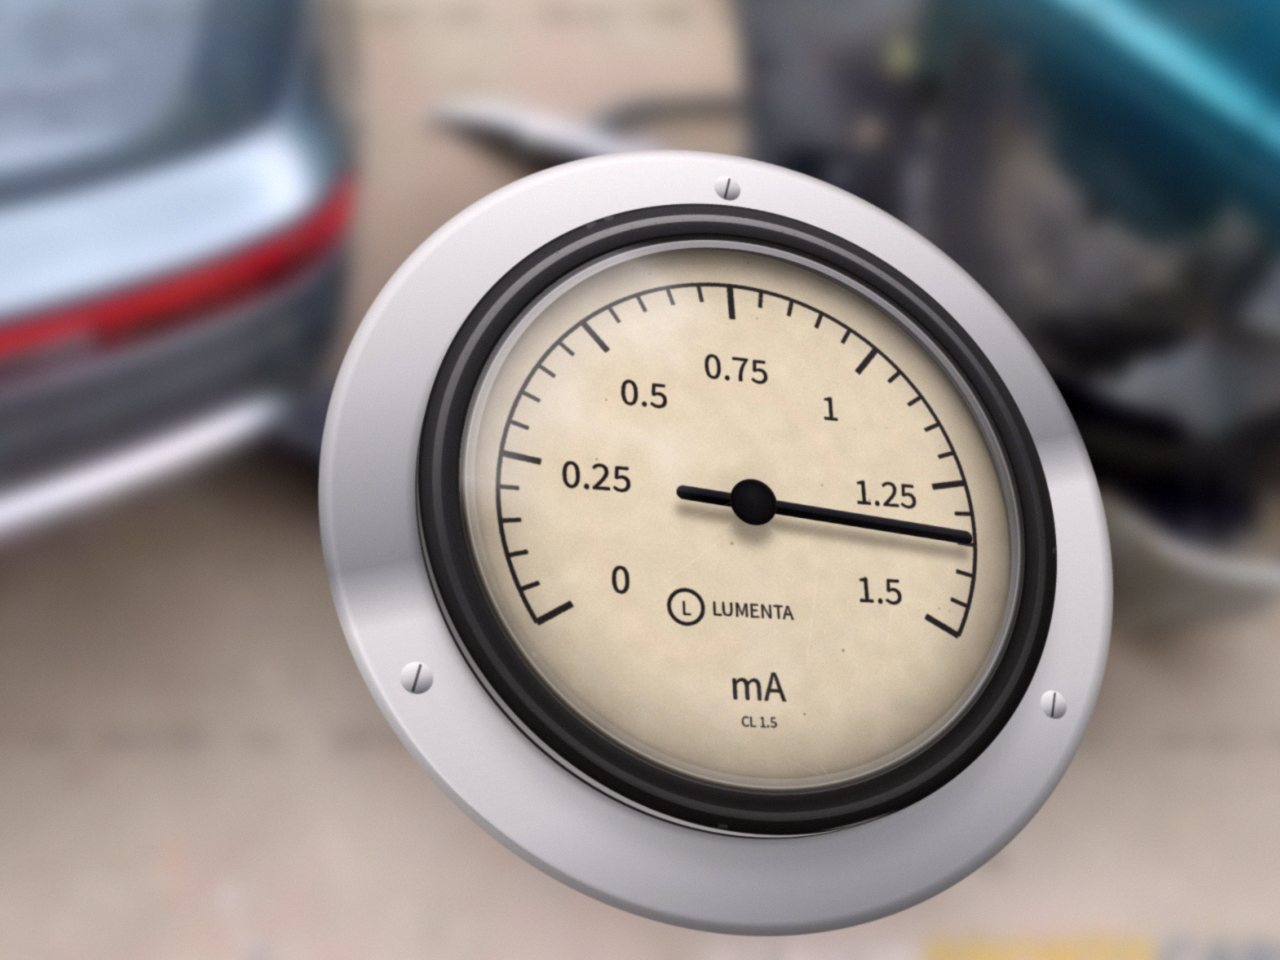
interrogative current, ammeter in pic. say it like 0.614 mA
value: 1.35 mA
